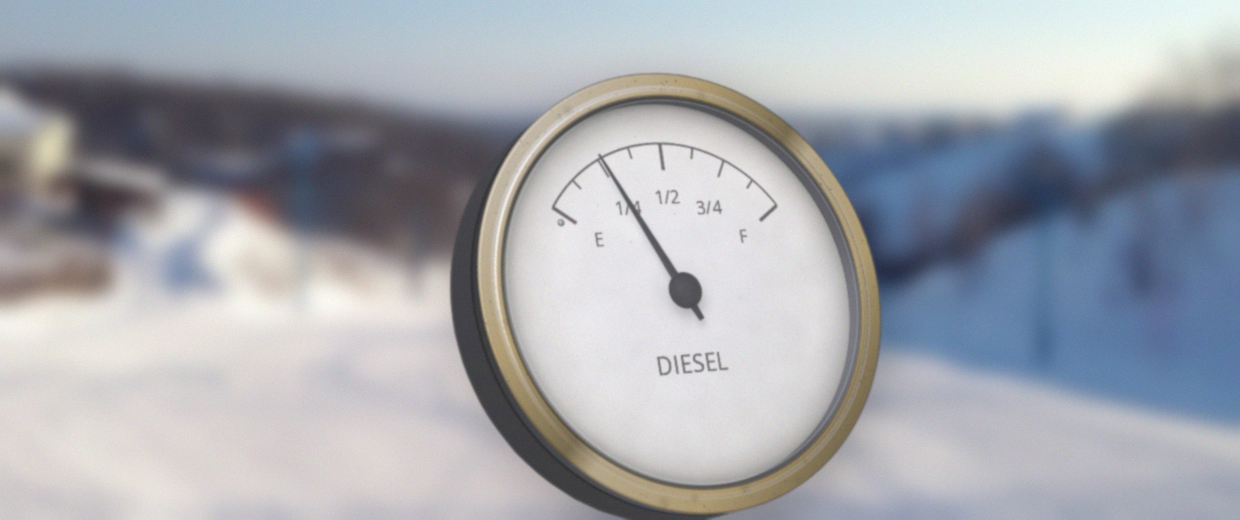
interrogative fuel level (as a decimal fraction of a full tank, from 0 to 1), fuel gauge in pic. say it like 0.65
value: 0.25
